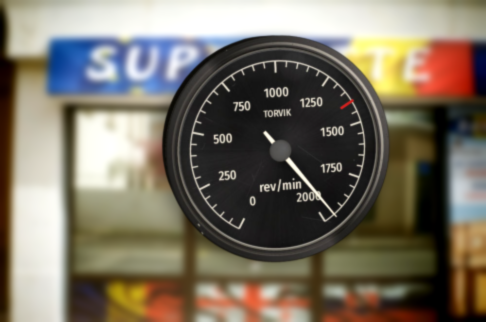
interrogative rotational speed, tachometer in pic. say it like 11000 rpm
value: 1950 rpm
